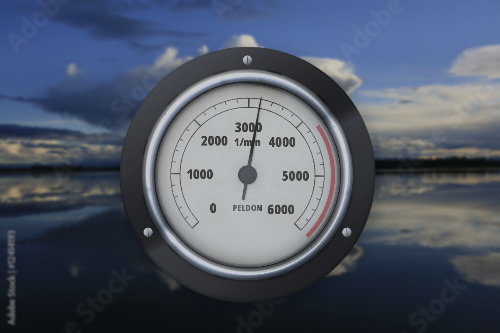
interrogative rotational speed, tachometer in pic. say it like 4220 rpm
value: 3200 rpm
